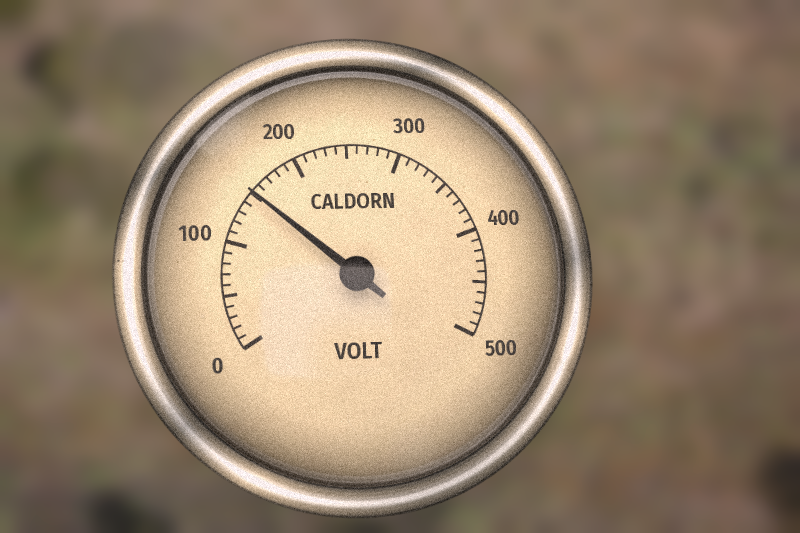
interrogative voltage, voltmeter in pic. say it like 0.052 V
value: 150 V
